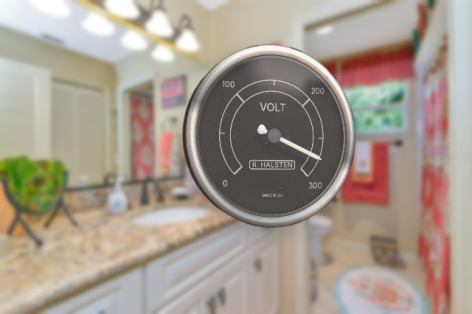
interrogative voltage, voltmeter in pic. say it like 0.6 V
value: 275 V
